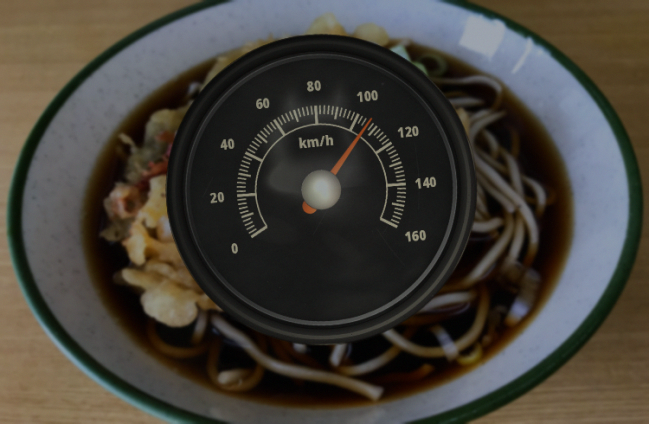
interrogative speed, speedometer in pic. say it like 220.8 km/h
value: 106 km/h
